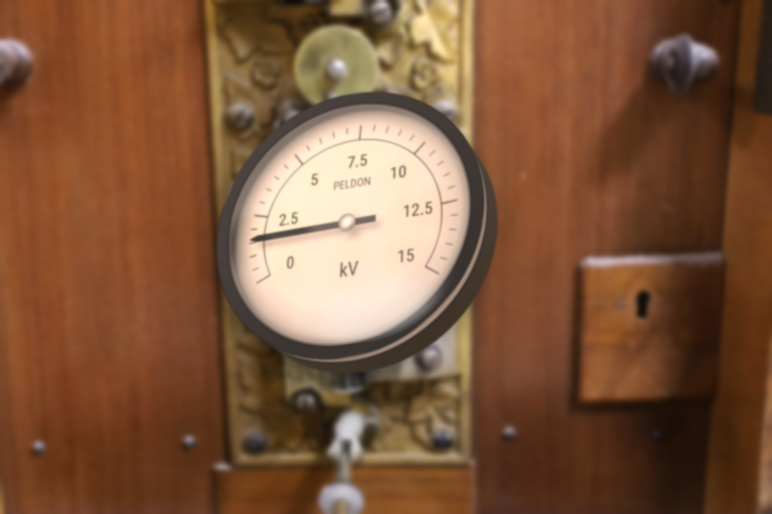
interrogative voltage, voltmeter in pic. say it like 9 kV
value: 1.5 kV
